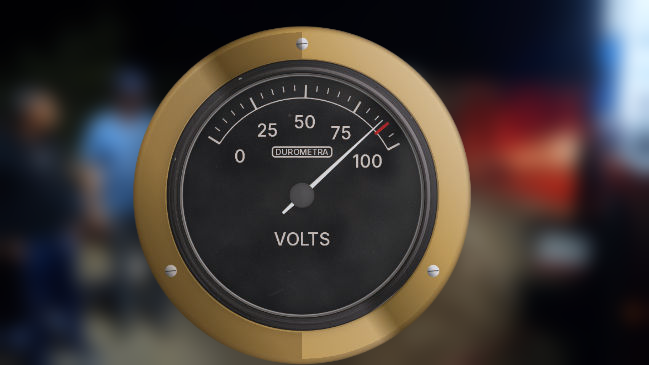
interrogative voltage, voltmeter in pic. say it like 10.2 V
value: 87.5 V
